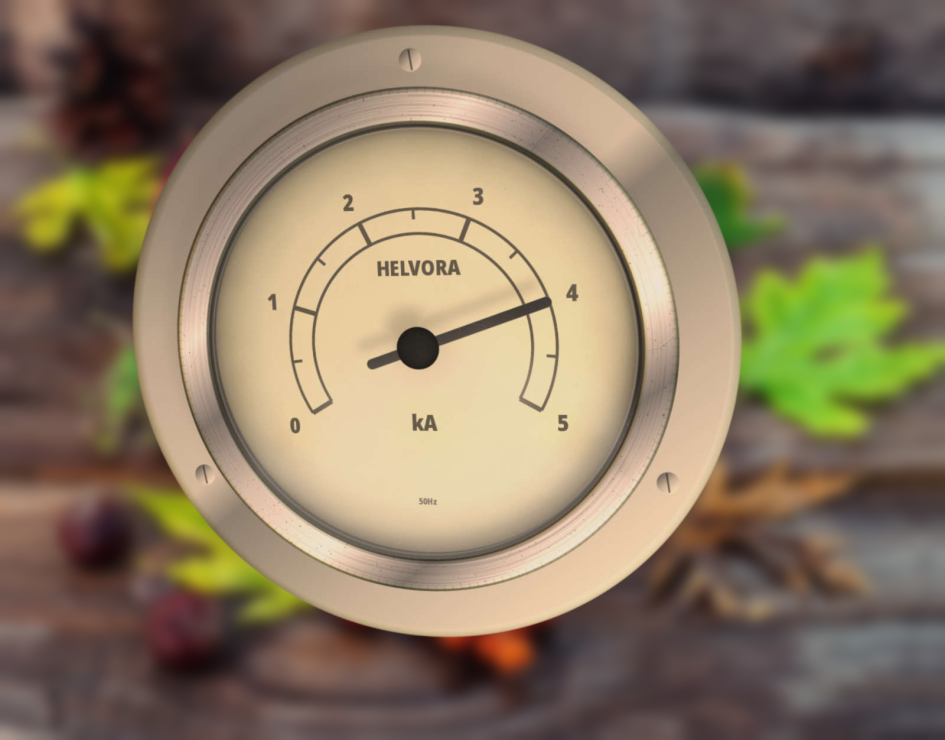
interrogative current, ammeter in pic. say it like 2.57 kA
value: 4 kA
